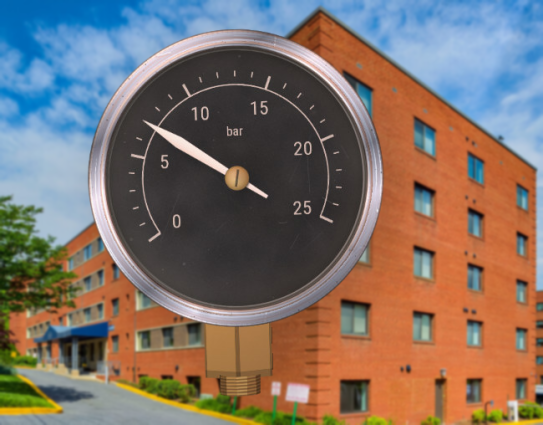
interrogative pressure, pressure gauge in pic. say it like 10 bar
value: 7 bar
